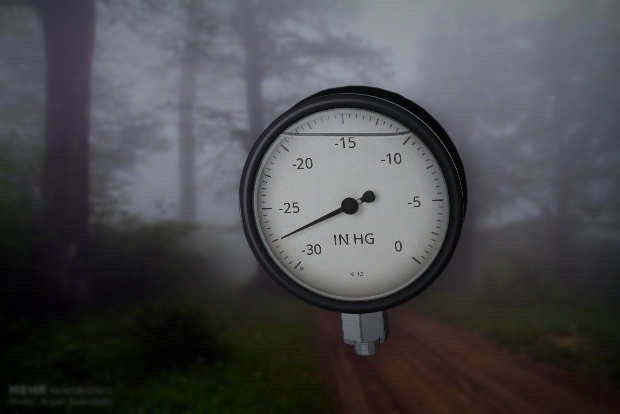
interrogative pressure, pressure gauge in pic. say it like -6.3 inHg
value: -27.5 inHg
